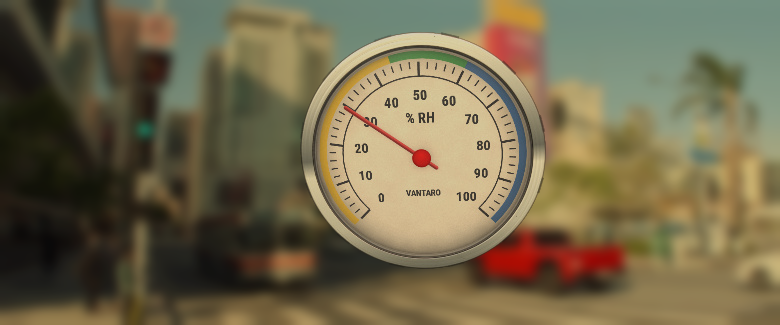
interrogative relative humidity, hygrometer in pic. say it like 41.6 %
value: 30 %
